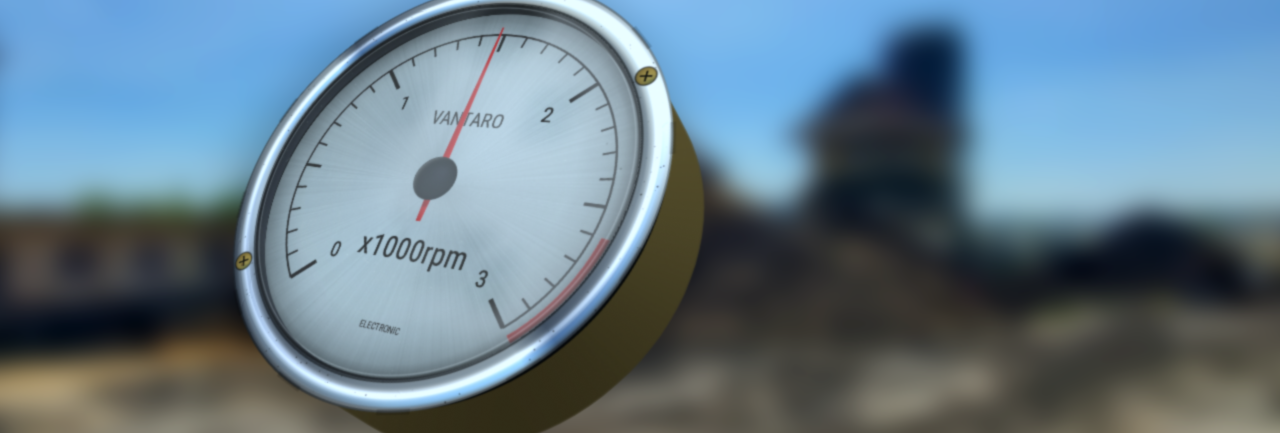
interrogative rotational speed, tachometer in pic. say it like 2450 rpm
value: 1500 rpm
